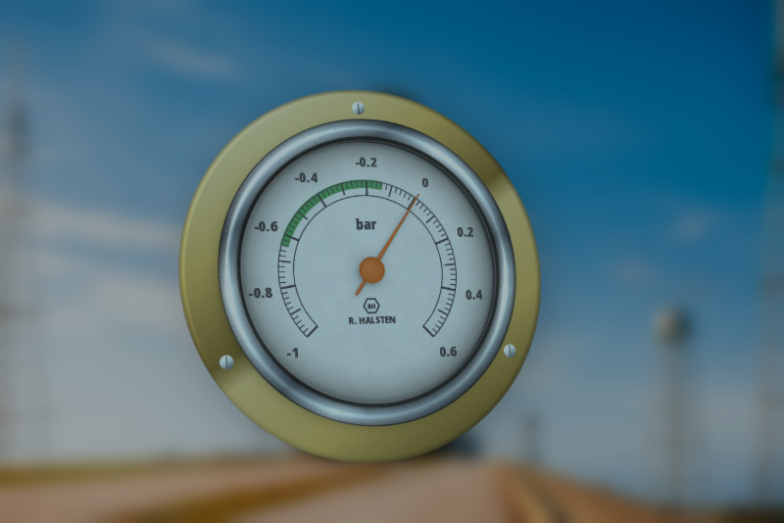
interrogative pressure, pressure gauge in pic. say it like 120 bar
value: 0 bar
